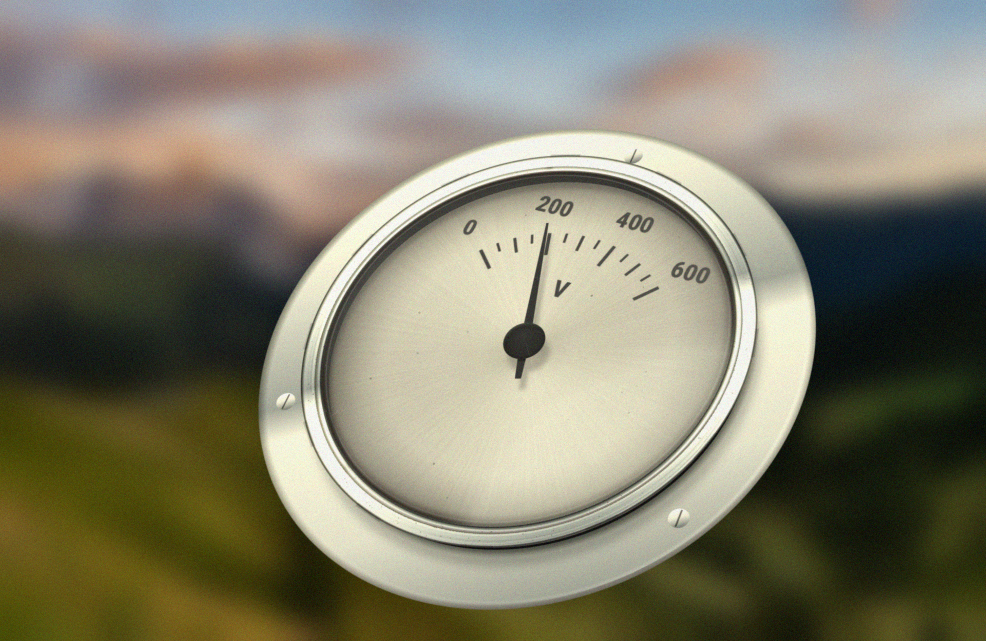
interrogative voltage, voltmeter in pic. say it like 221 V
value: 200 V
